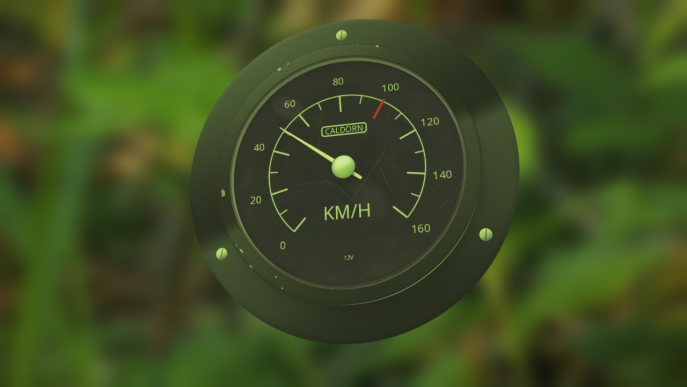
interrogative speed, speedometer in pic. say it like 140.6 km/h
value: 50 km/h
